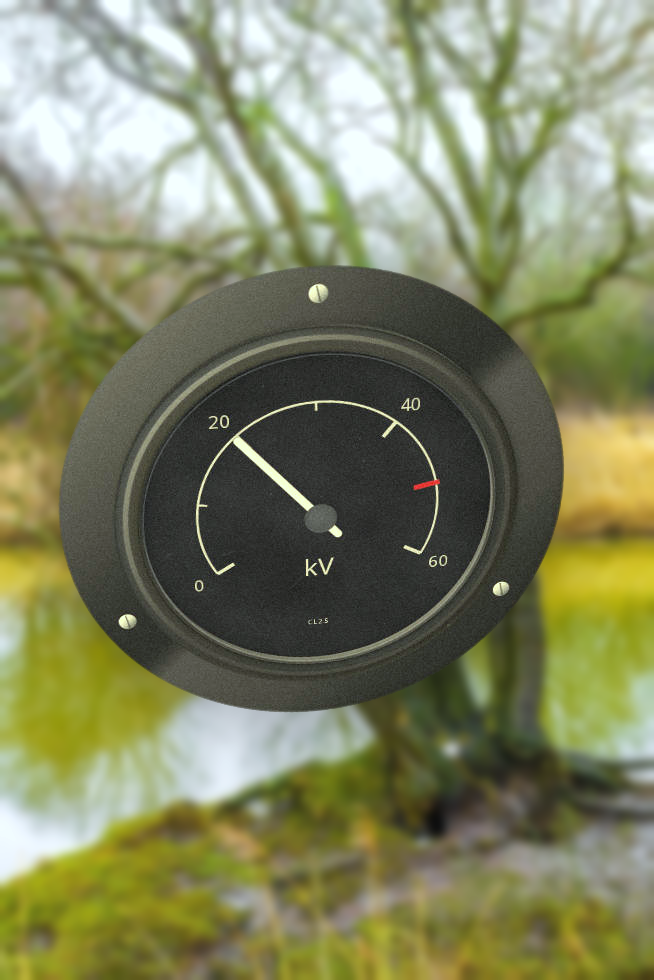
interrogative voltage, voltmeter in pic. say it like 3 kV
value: 20 kV
